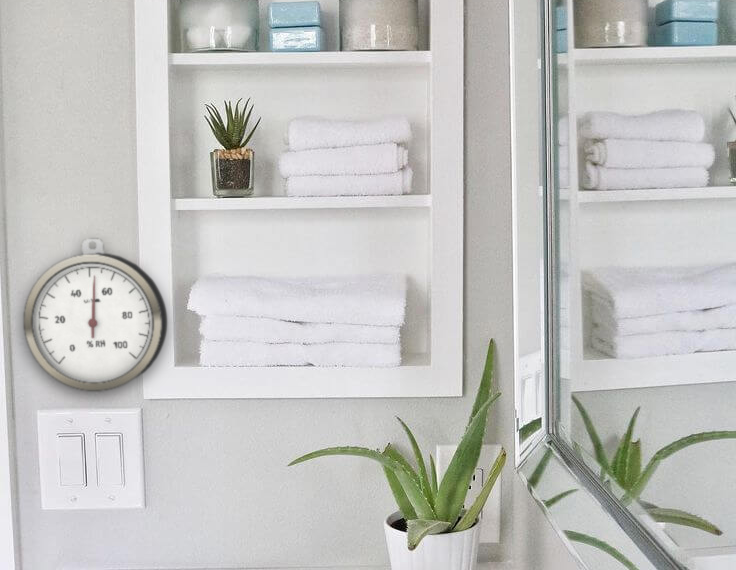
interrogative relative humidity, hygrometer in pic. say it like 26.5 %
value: 52.5 %
